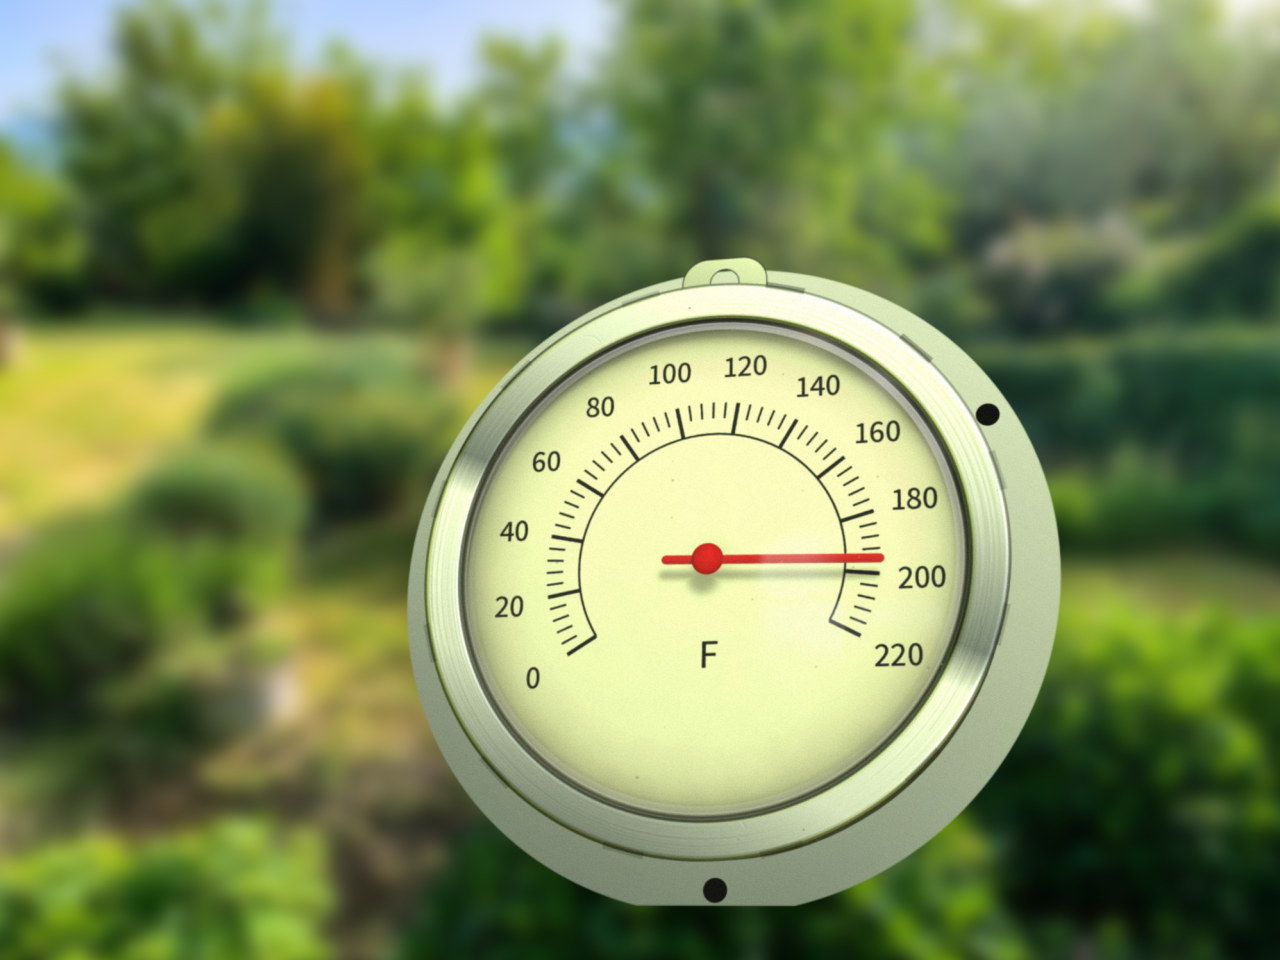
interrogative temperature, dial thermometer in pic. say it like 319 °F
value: 196 °F
